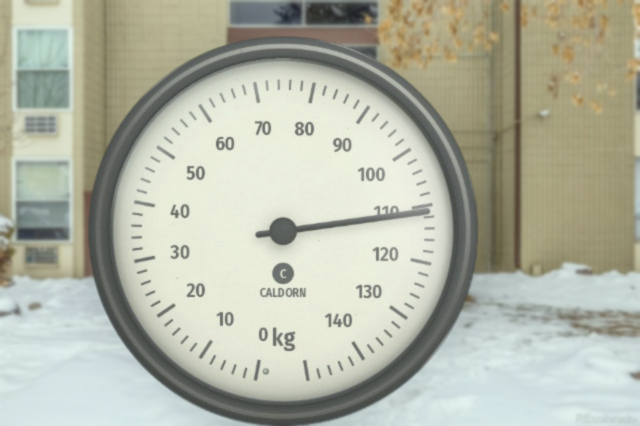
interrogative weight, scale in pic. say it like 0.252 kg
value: 111 kg
